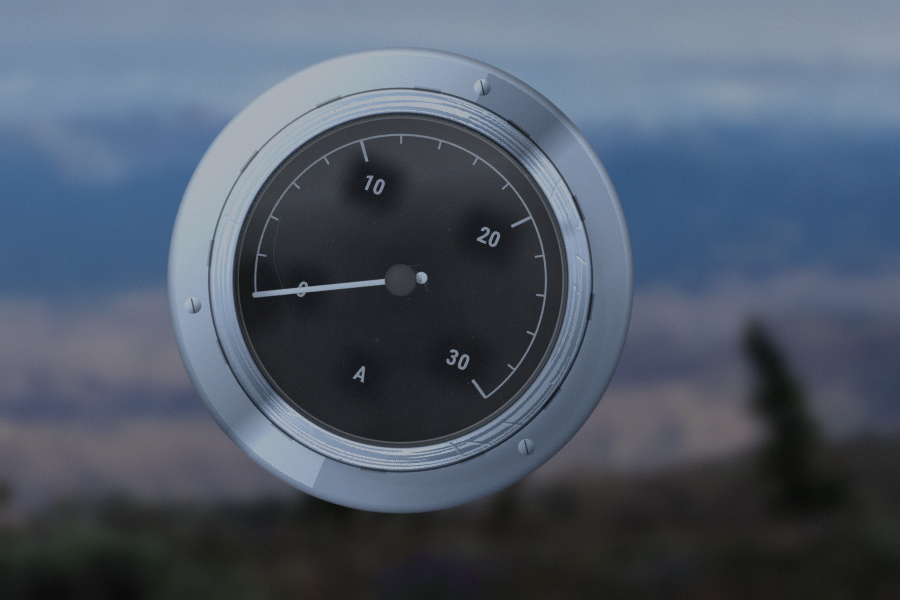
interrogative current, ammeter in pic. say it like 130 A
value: 0 A
